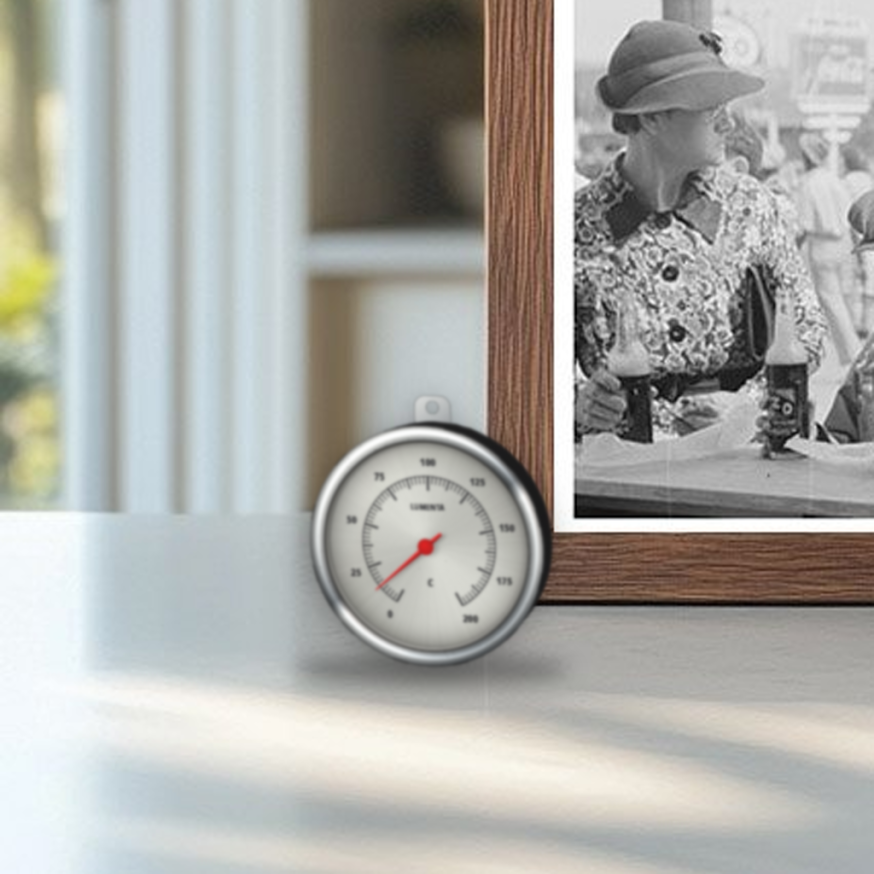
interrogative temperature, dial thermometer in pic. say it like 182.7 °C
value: 12.5 °C
